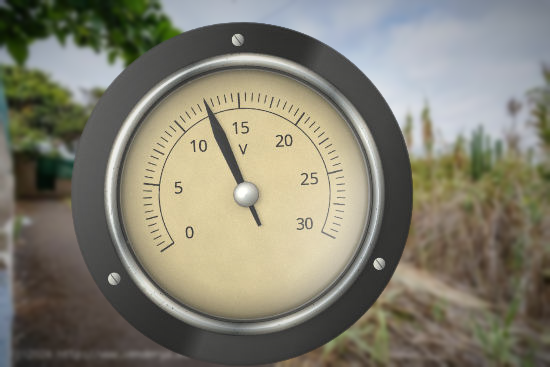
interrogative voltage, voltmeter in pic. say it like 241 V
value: 12.5 V
